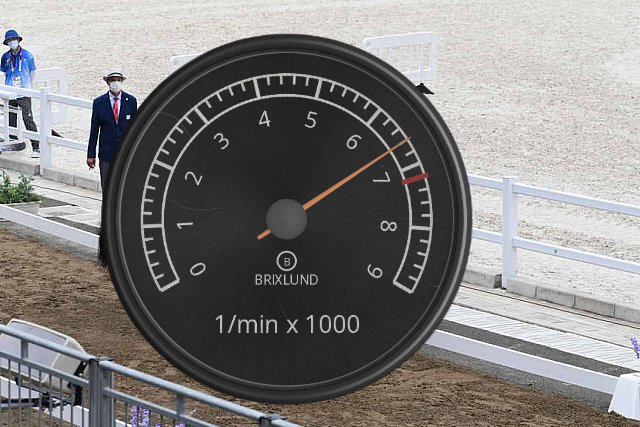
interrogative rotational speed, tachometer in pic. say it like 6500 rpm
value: 6600 rpm
